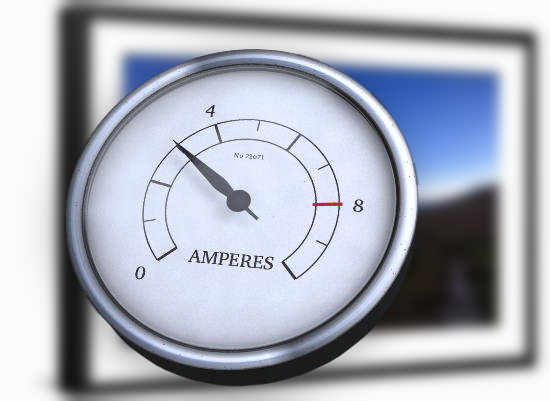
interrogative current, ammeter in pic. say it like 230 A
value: 3 A
